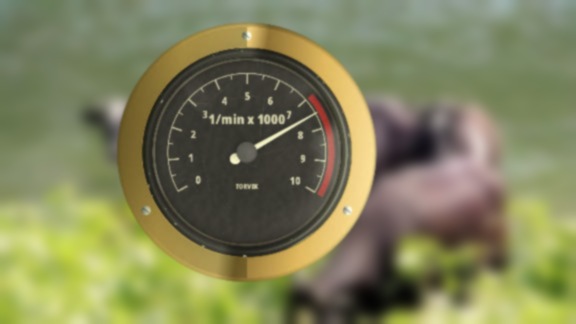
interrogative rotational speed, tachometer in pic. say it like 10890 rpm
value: 7500 rpm
